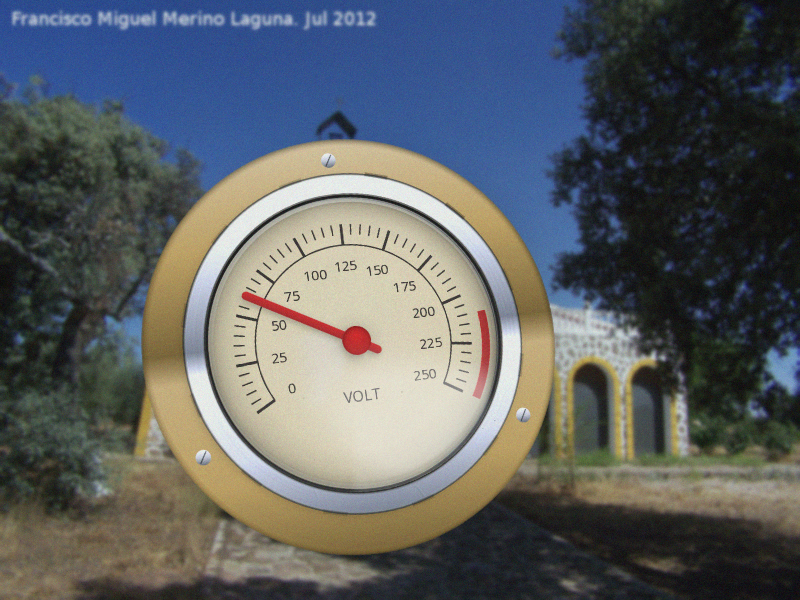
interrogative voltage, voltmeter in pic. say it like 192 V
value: 60 V
